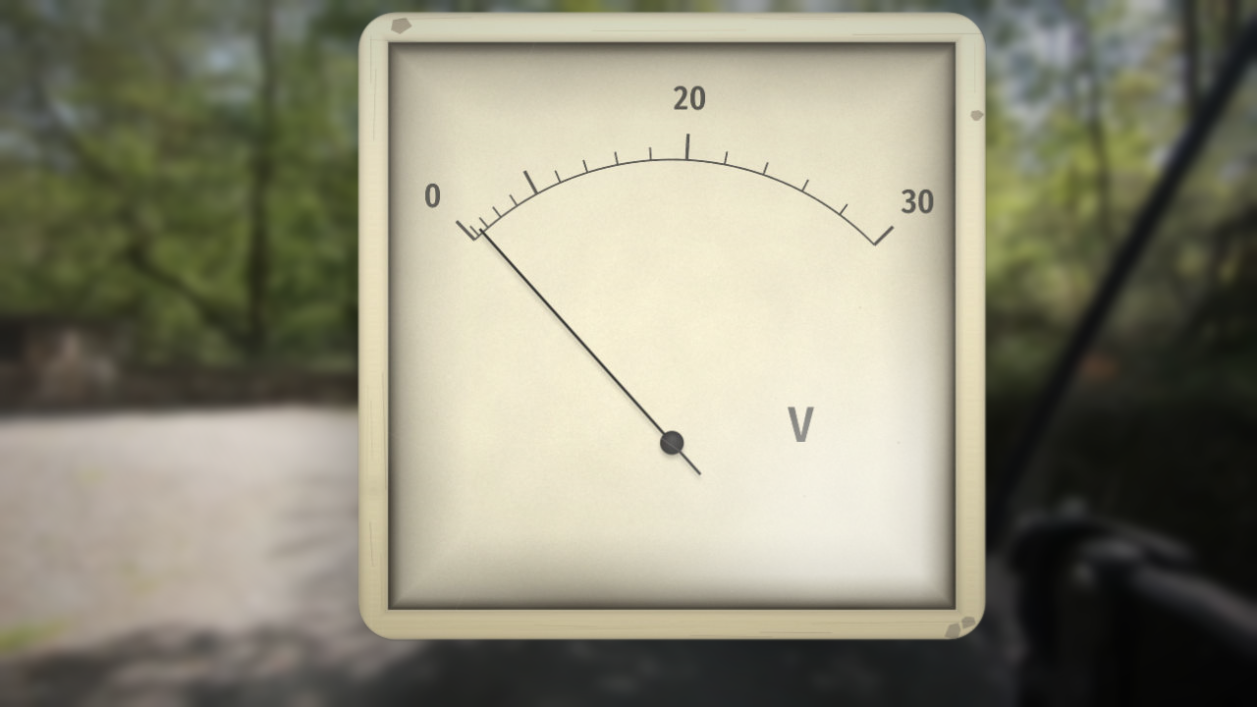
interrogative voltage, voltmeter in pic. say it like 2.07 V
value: 3 V
